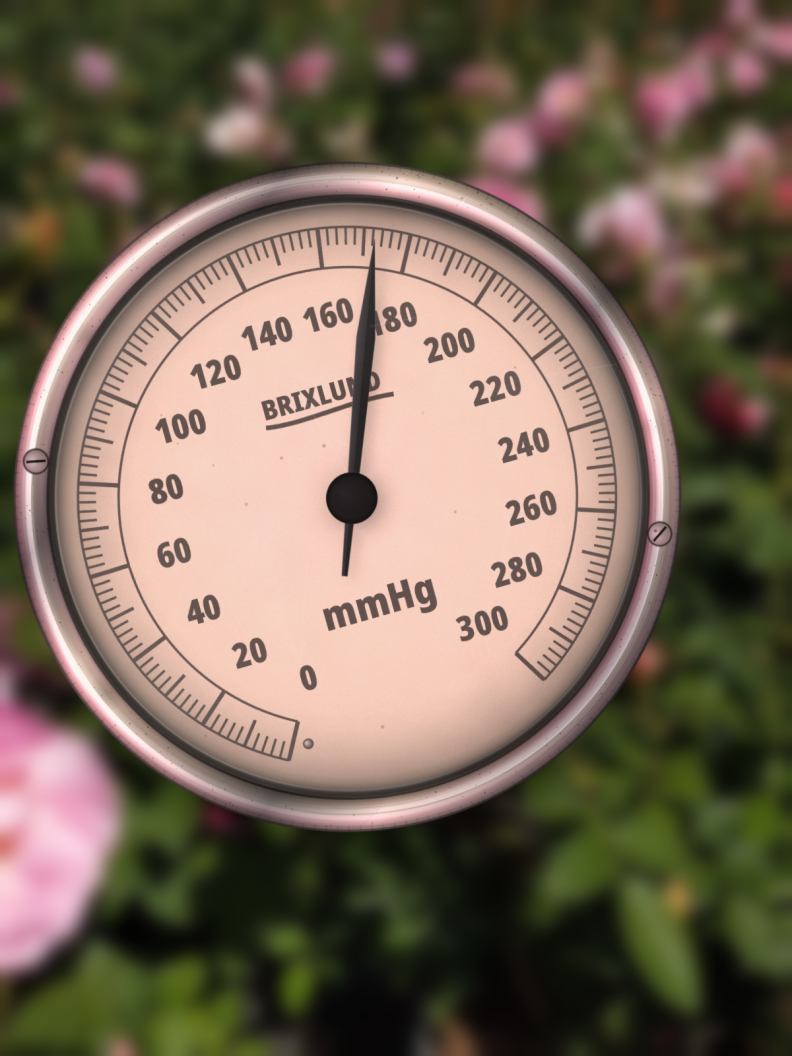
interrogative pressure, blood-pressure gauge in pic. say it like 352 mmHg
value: 172 mmHg
